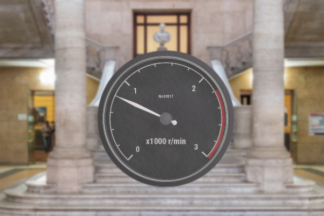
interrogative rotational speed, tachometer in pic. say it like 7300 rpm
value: 800 rpm
